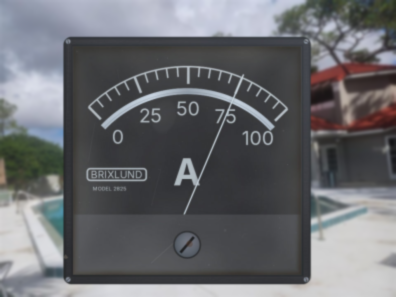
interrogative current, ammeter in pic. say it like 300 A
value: 75 A
